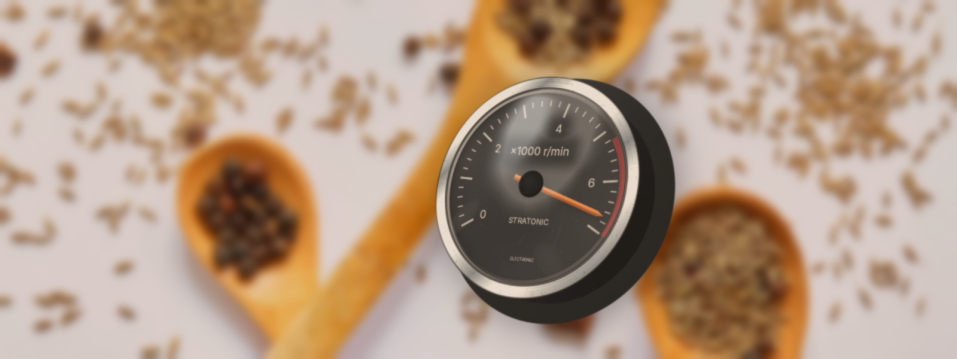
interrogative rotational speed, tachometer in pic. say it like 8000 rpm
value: 6700 rpm
